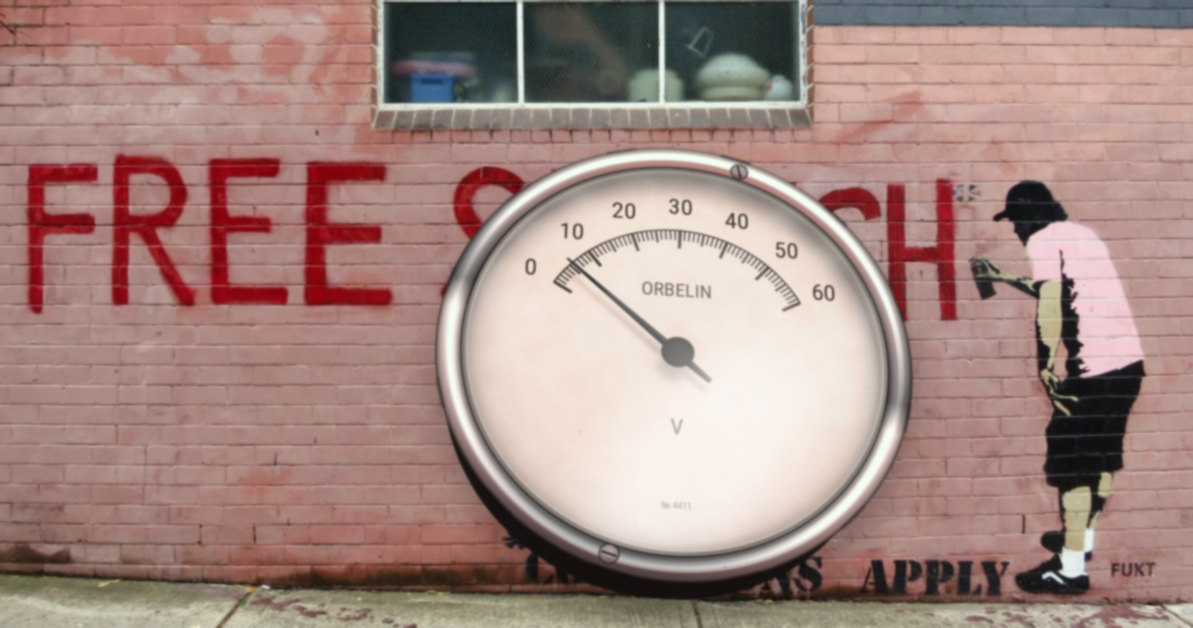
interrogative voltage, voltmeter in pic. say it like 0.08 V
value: 5 V
